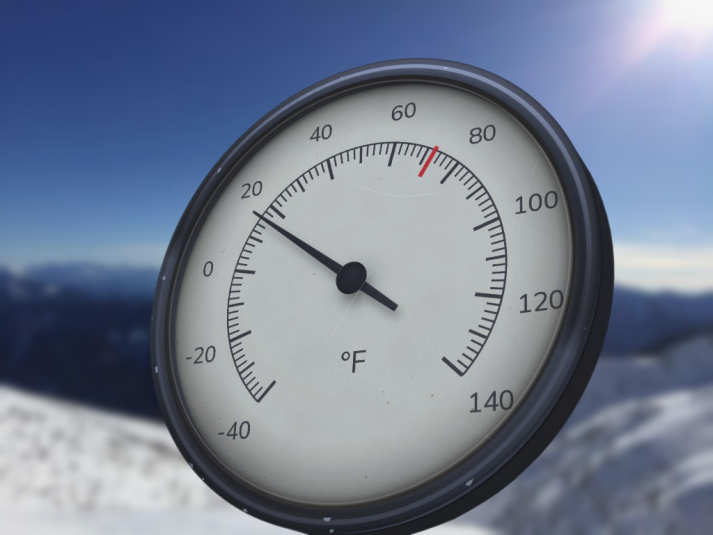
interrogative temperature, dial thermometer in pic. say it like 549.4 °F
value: 16 °F
